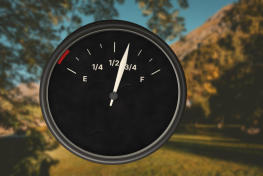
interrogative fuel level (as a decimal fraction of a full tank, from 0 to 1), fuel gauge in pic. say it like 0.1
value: 0.625
